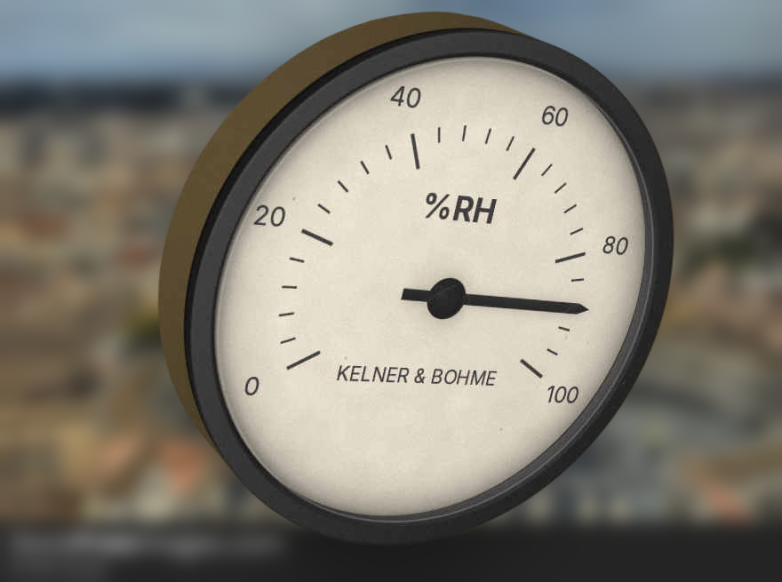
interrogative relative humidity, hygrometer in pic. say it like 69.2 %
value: 88 %
